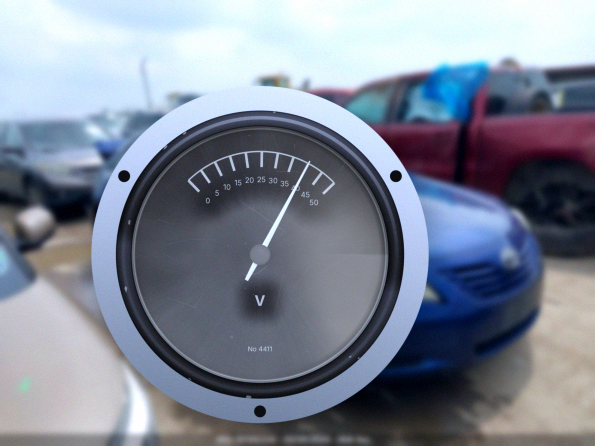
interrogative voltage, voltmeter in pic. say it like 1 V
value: 40 V
